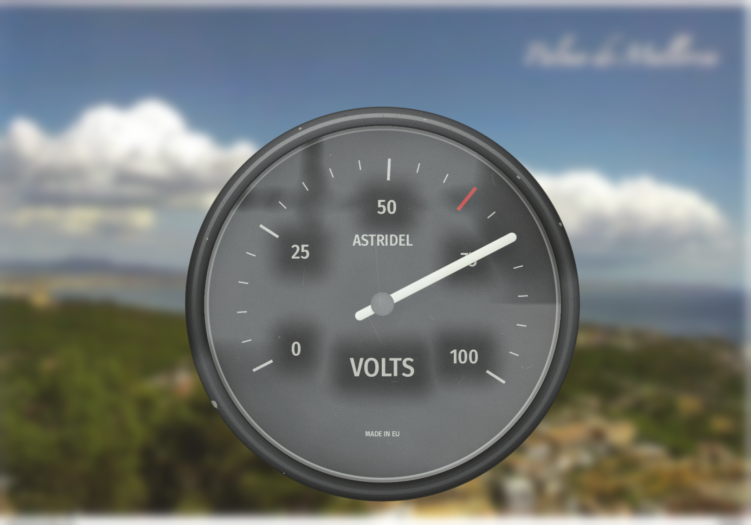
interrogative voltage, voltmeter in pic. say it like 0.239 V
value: 75 V
